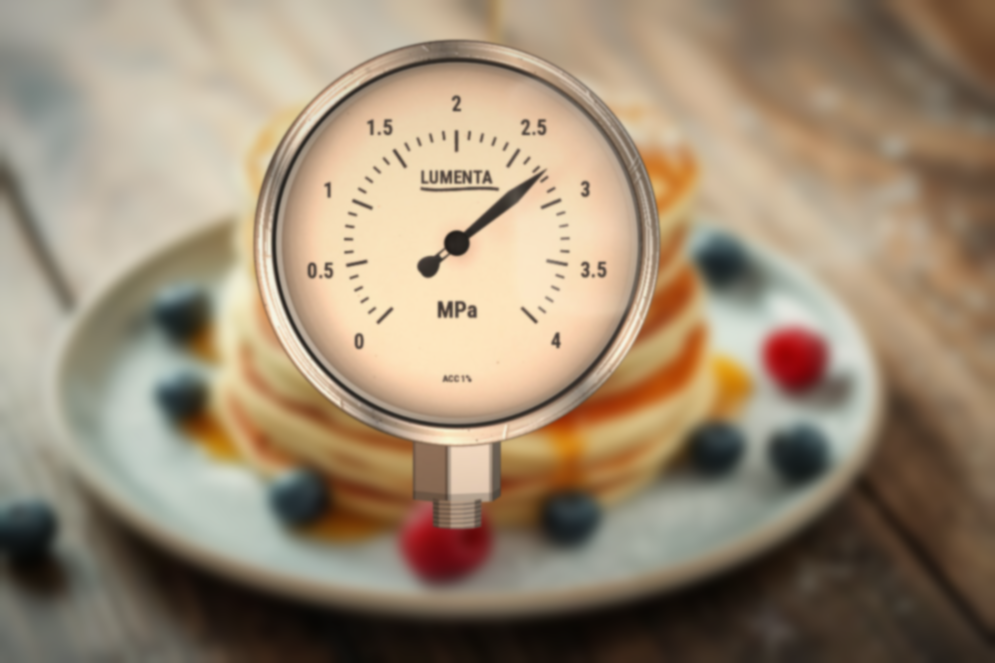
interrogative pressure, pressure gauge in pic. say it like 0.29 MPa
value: 2.75 MPa
